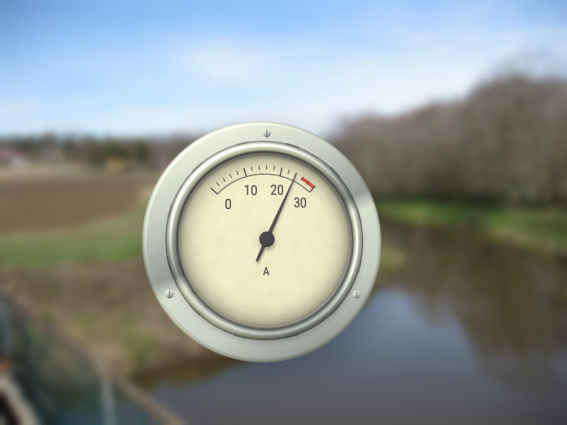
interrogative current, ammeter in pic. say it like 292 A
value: 24 A
